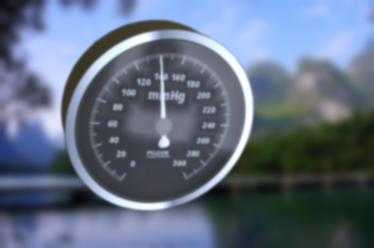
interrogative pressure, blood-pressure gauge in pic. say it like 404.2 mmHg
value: 140 mmHg
